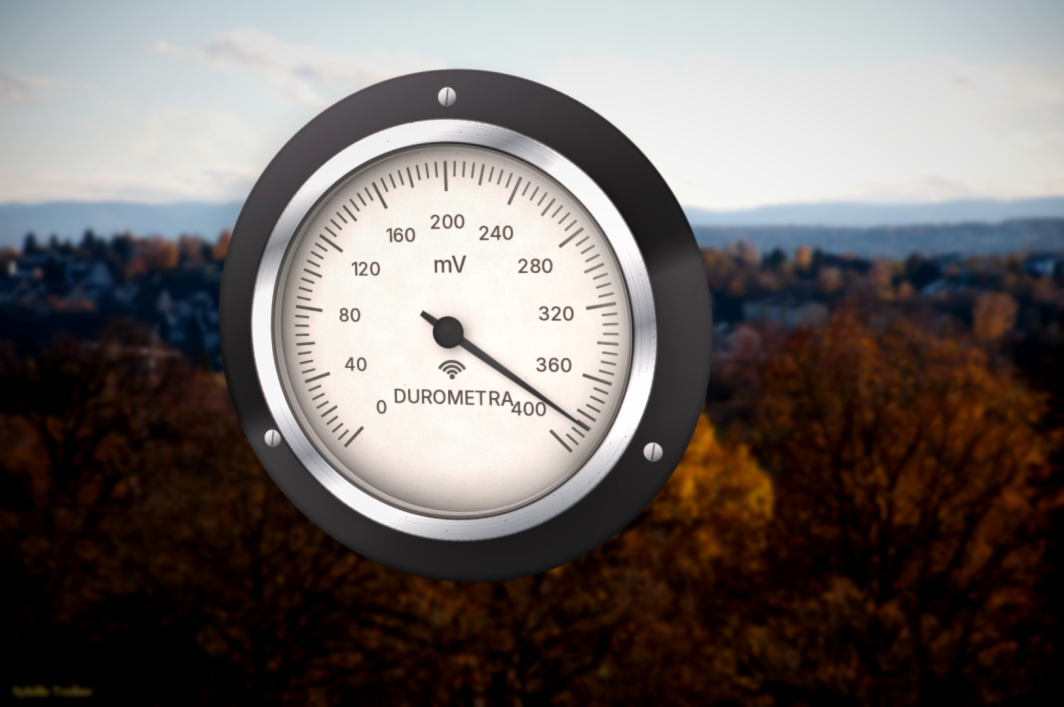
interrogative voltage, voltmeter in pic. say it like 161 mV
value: 385 mV
